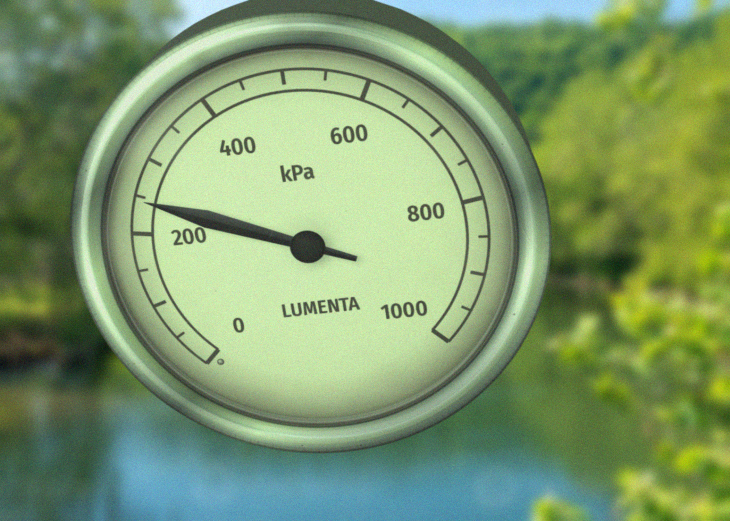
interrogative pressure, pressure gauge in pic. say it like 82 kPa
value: 250 kPa
